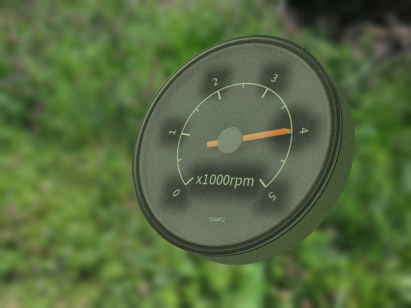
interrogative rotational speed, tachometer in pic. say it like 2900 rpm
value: 4000 rpm
